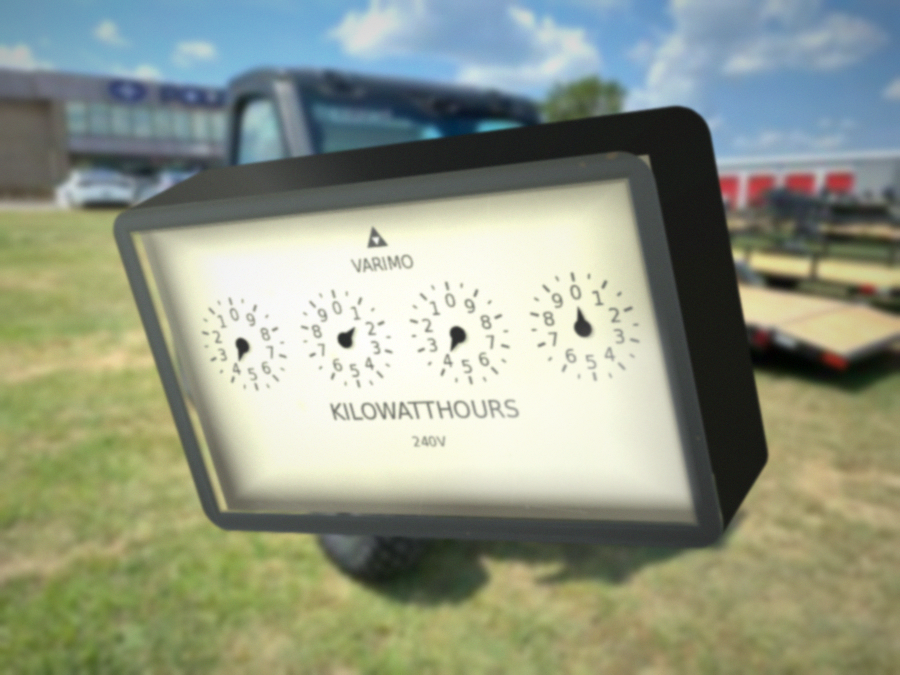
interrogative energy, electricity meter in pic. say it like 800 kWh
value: 4140 kWh
